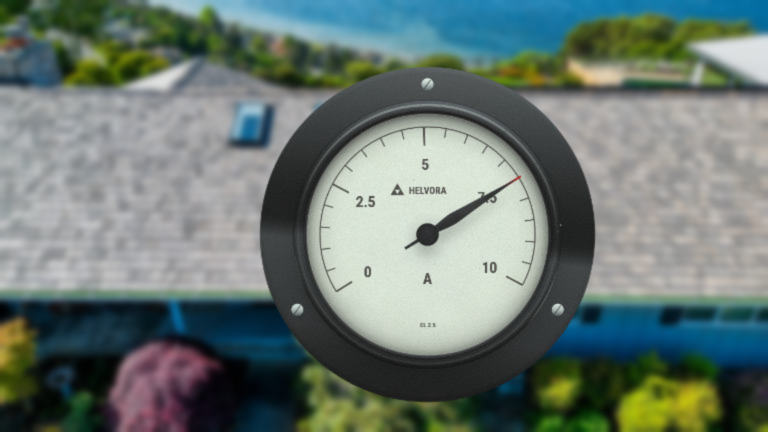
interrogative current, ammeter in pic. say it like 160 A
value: 7.5 A
